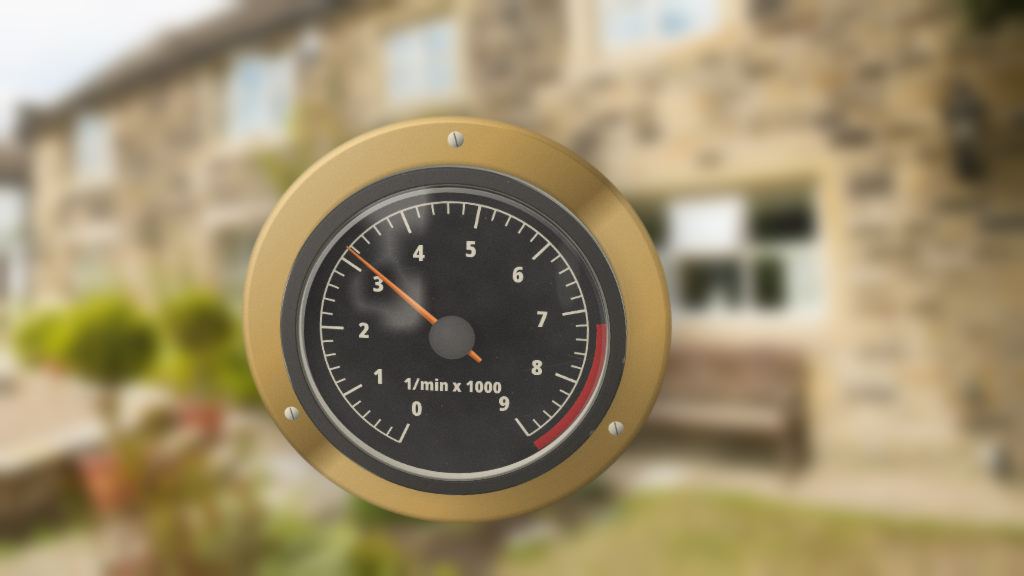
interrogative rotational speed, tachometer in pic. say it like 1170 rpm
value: 3200 rpm
